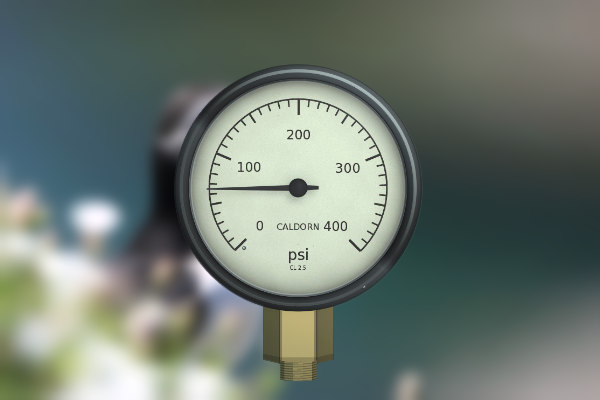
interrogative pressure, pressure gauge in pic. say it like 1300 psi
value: 65 psi
